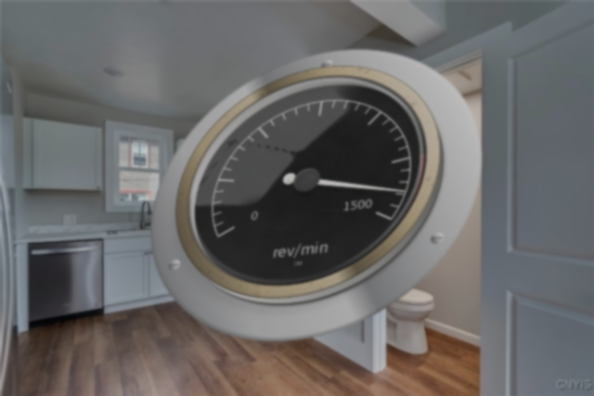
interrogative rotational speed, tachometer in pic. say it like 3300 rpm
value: 1400 rpm
